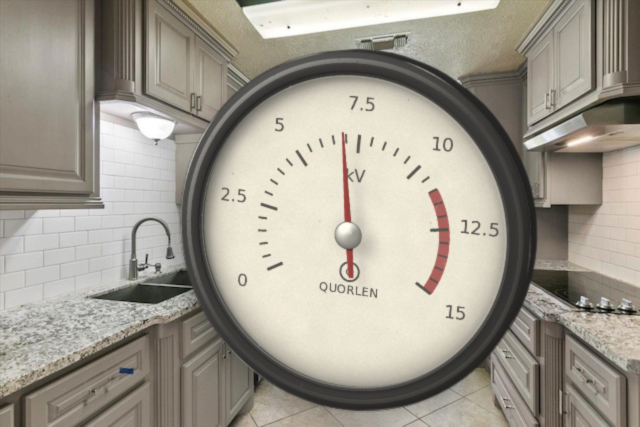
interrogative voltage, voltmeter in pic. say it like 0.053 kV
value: 7 kV
